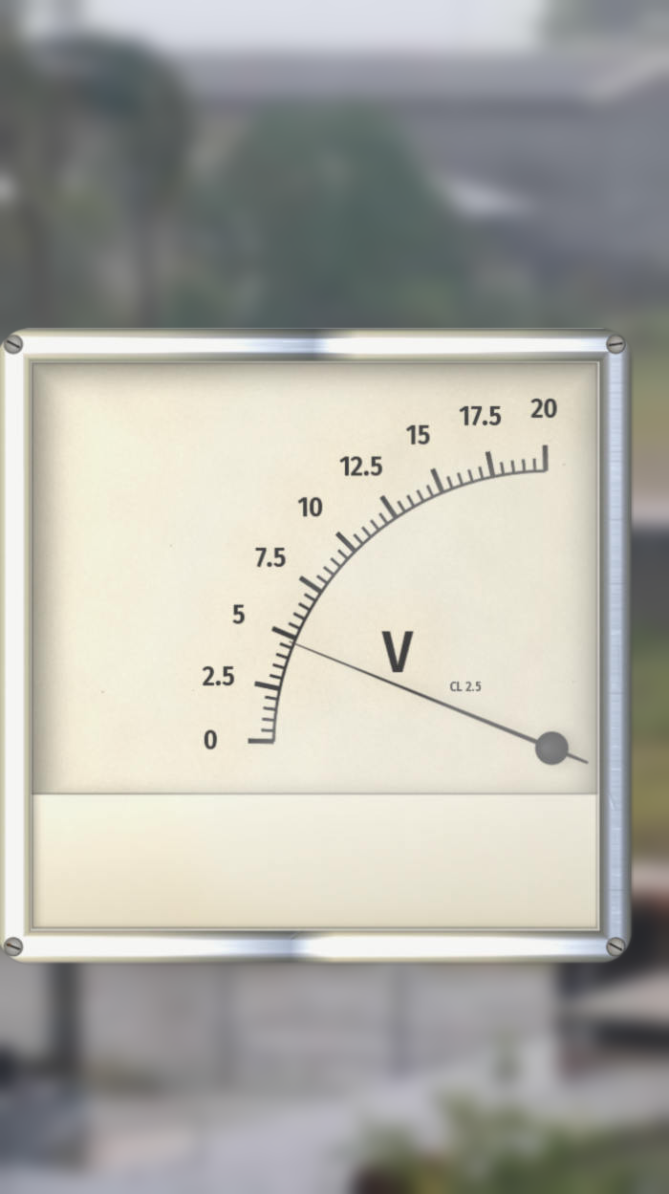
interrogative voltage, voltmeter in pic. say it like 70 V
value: 4.75 V
